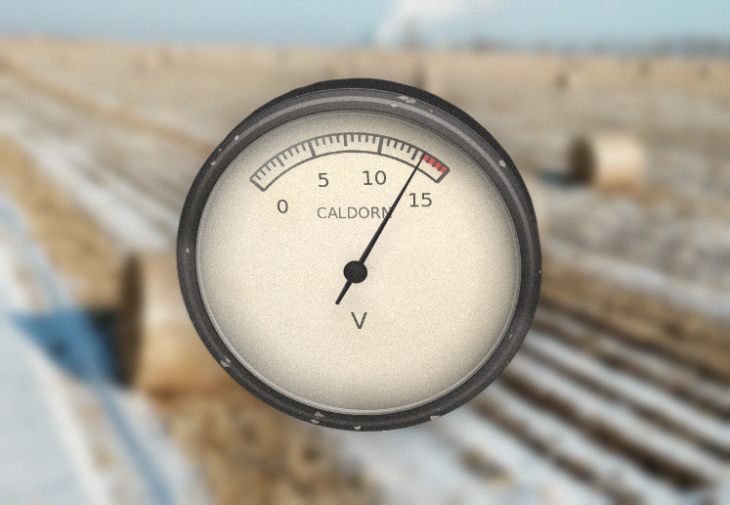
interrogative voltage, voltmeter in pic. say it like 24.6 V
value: 13 V
